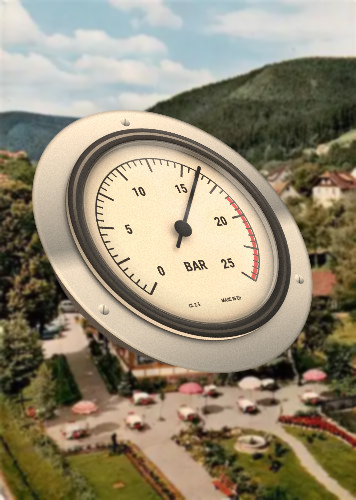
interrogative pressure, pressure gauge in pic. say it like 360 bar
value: 16 bar
